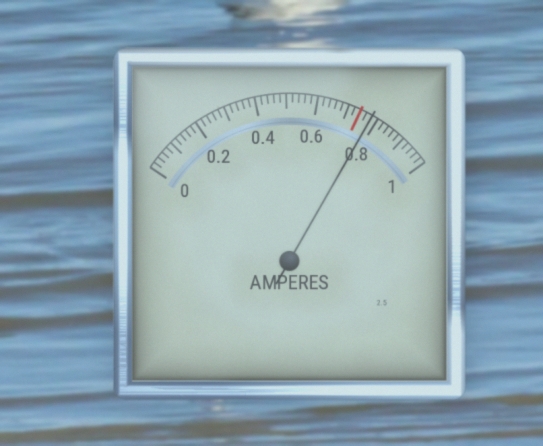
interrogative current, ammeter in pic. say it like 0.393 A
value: 0.78 A
